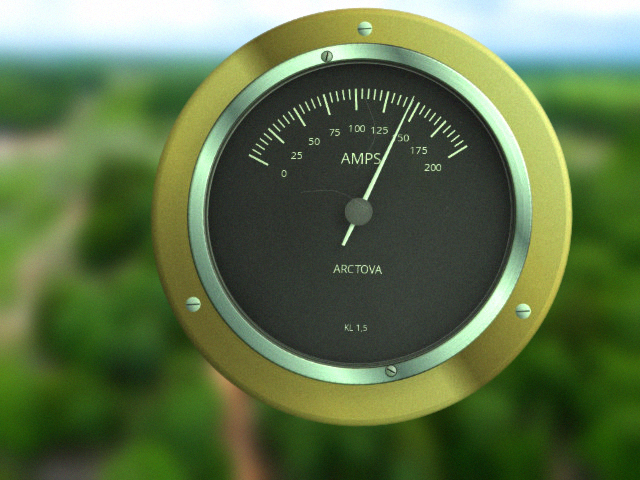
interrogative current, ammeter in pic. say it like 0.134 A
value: 145 A
